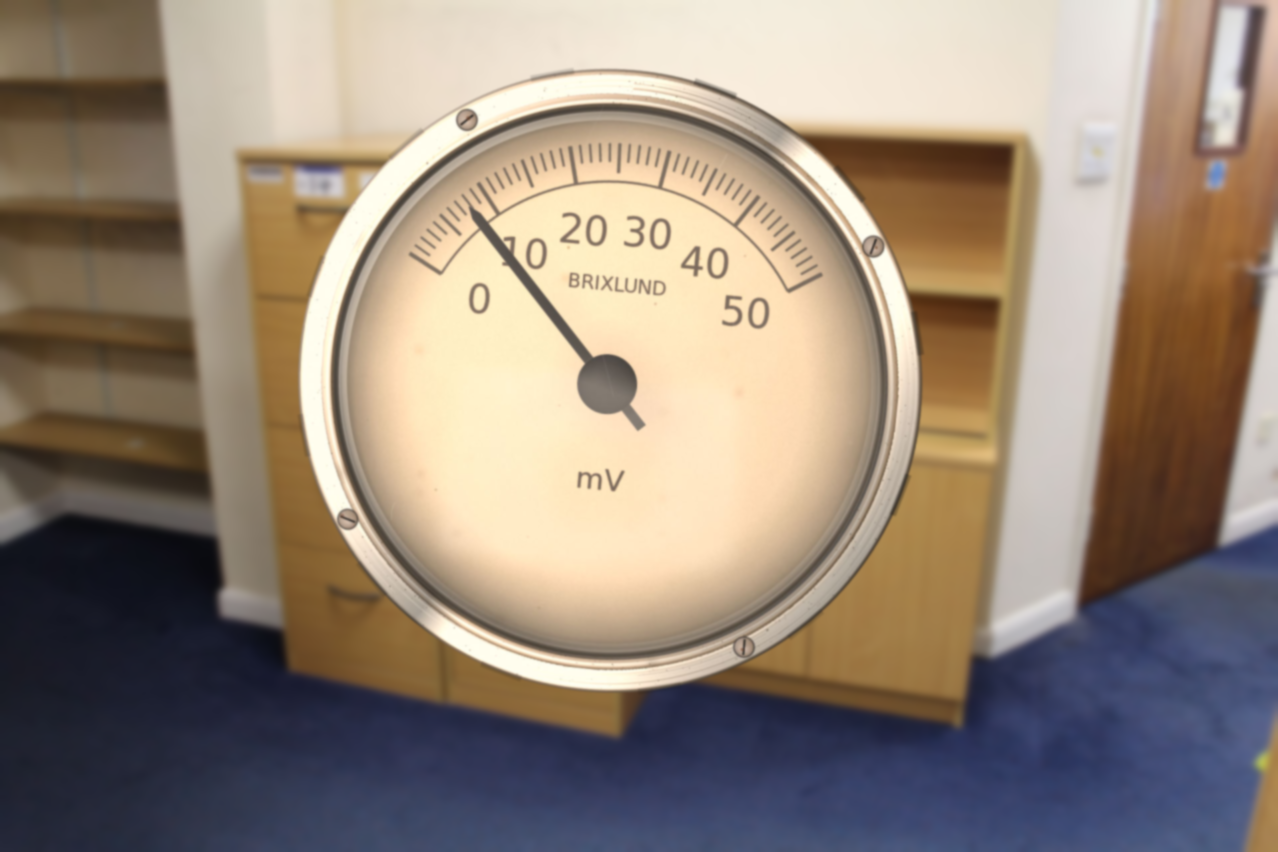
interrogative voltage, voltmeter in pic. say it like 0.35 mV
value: 8 mV
